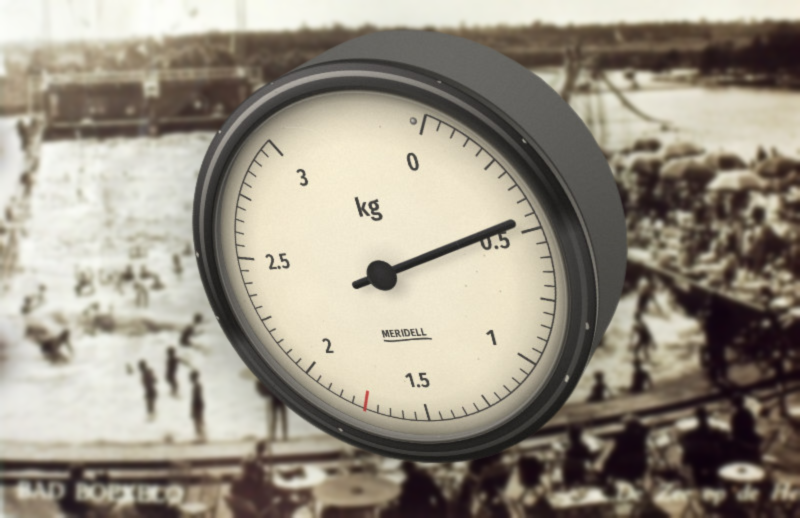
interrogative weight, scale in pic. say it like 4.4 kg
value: 0.45 kg
